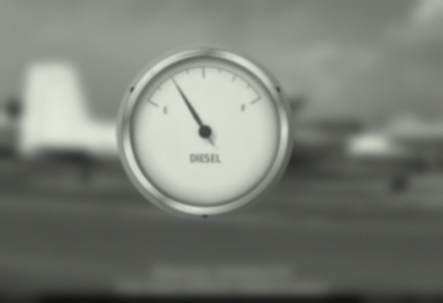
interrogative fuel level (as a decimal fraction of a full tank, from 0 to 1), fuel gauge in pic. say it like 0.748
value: 0.25
